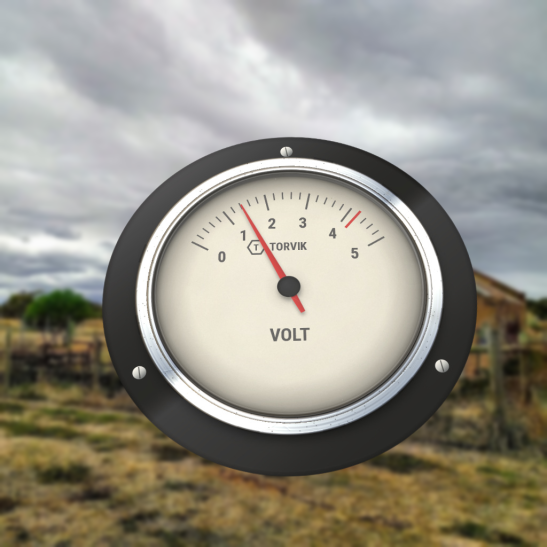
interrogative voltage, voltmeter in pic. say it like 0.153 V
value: 1.4 V
